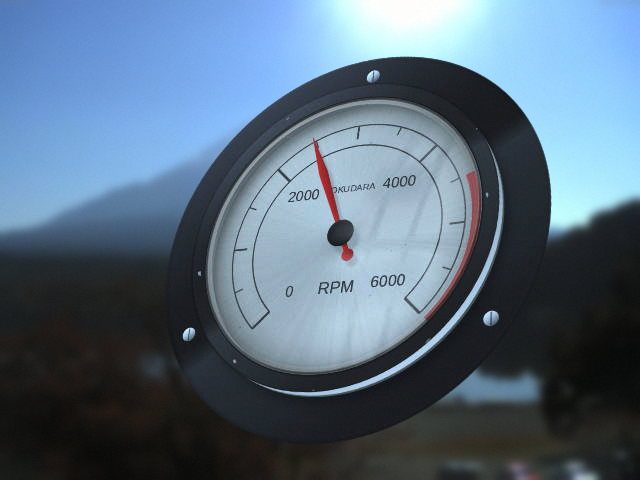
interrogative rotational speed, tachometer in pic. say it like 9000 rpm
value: 2500 rpm
